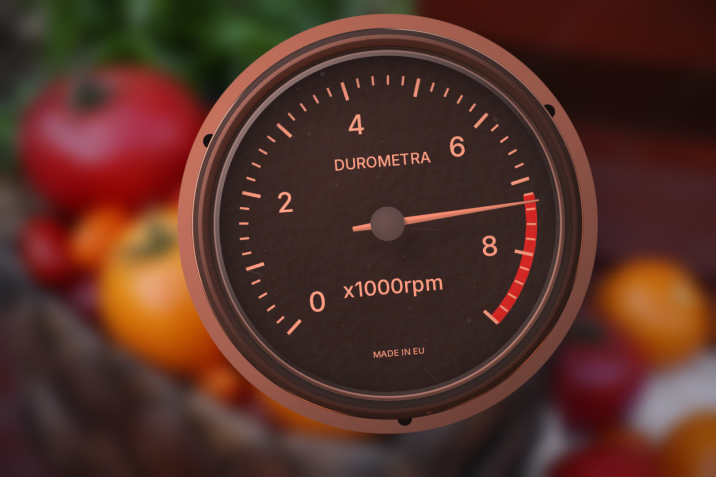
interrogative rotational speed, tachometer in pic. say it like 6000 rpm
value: 7300 rpm
